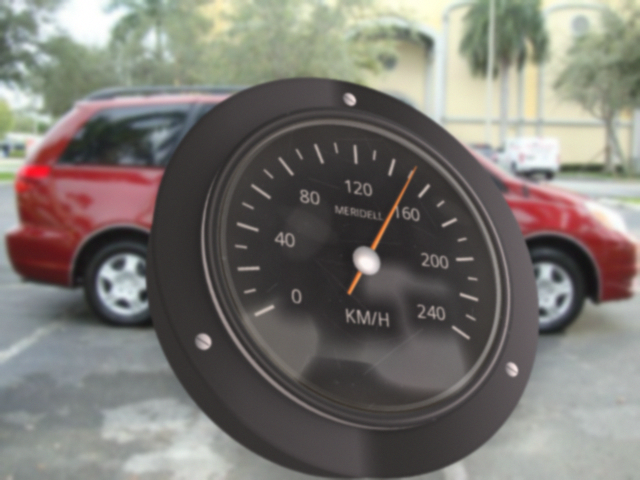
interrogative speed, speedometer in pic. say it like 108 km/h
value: 150 km/h
